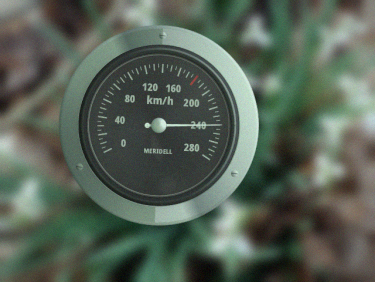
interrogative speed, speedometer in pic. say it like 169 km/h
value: 240 km/h
